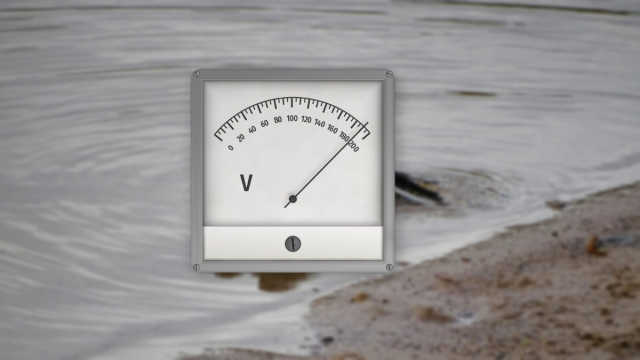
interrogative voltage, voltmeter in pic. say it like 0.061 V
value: 190 V
